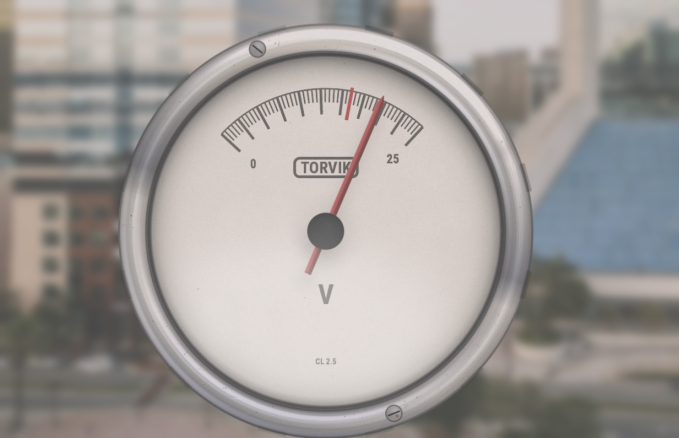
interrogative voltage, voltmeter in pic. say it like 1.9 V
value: 19.5 V
